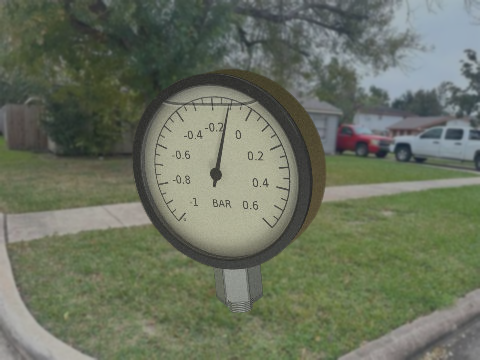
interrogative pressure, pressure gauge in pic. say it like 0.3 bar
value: -0.1 bar
